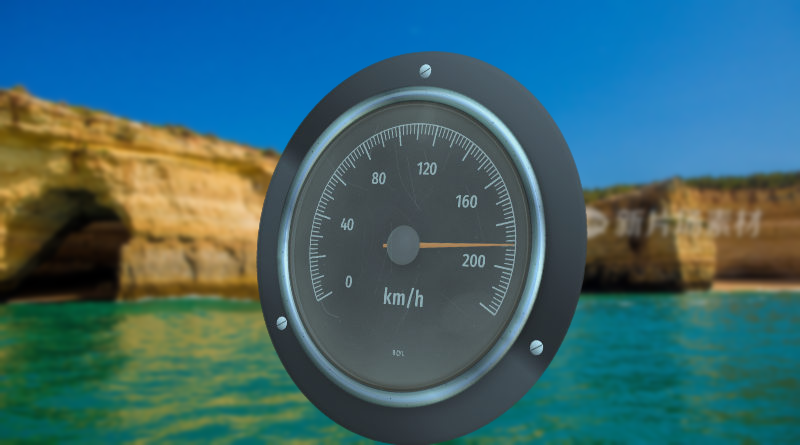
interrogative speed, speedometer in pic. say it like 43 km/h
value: 190 km/h
